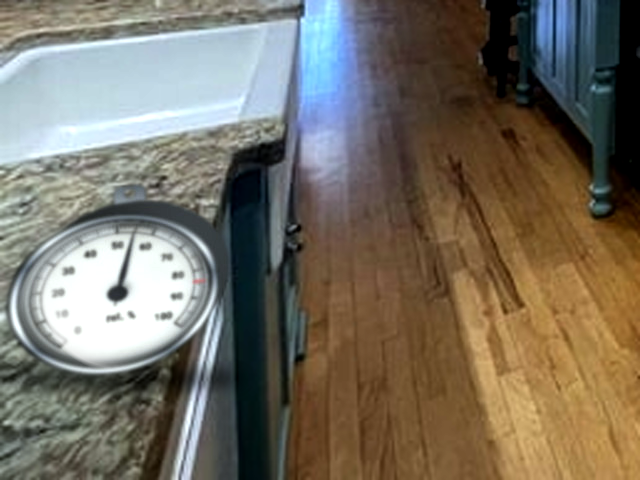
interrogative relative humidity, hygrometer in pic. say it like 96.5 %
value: 55 %
